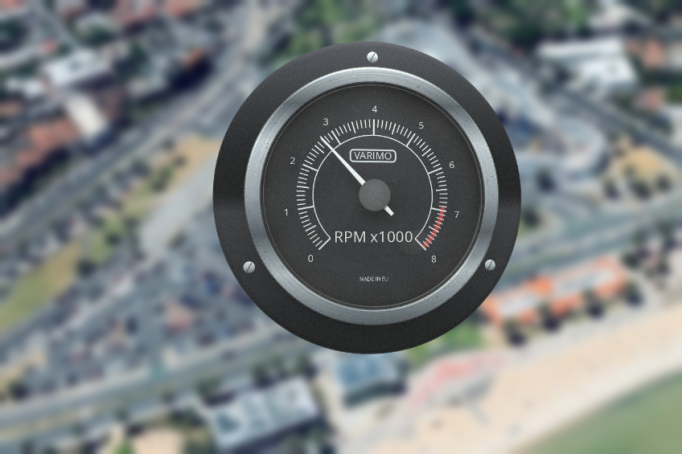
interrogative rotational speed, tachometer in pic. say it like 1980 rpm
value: 2700 rpm
